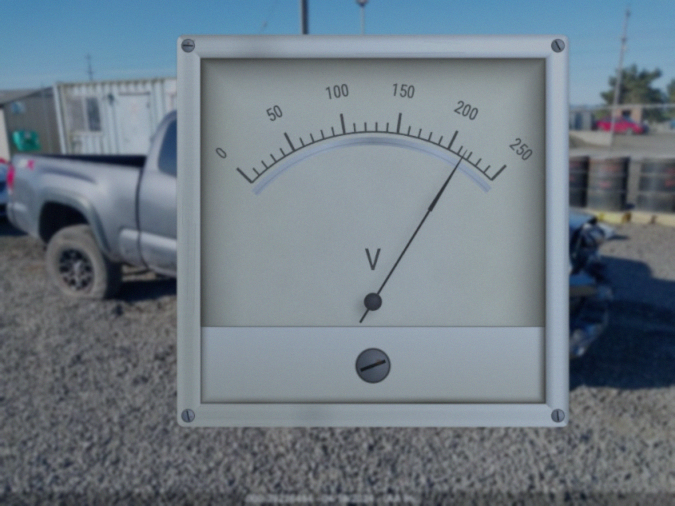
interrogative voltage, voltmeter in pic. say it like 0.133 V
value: 215 V
